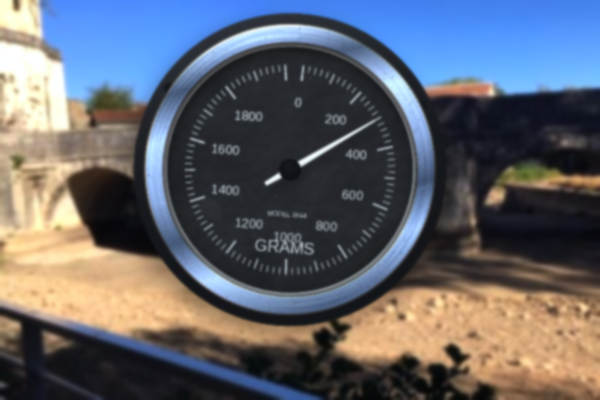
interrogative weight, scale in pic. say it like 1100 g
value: 300 g
